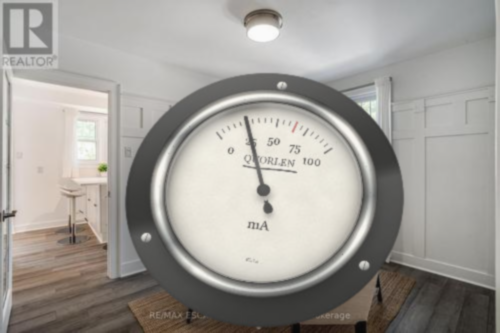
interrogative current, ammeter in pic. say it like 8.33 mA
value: 25 mA
